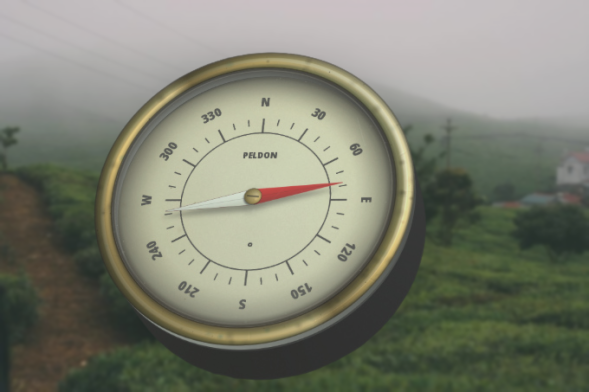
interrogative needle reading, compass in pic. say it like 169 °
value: 80 °
